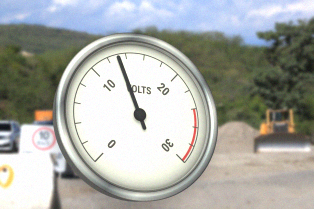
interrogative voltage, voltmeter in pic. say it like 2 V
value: 13 V
